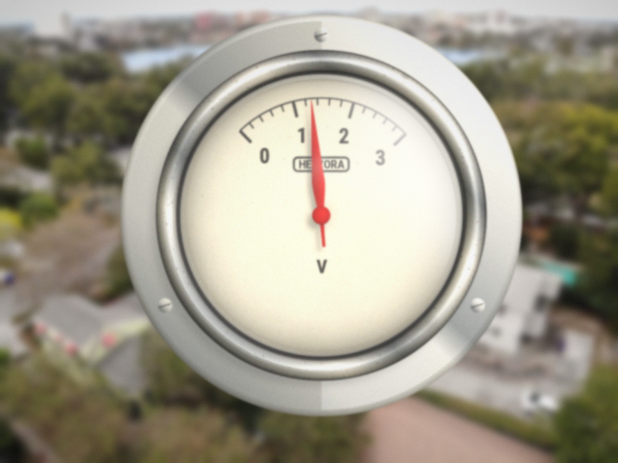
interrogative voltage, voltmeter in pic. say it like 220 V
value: 1.3 V
